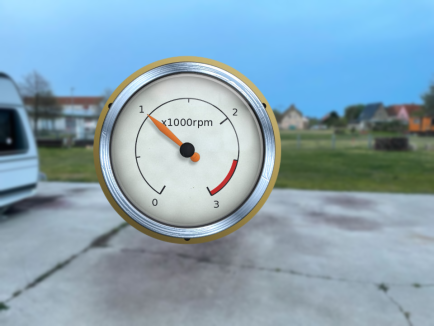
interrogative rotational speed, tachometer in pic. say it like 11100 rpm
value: 1000 rpm
